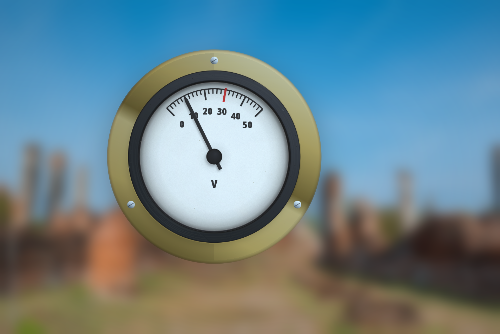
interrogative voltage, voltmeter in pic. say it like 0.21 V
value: 10 V
